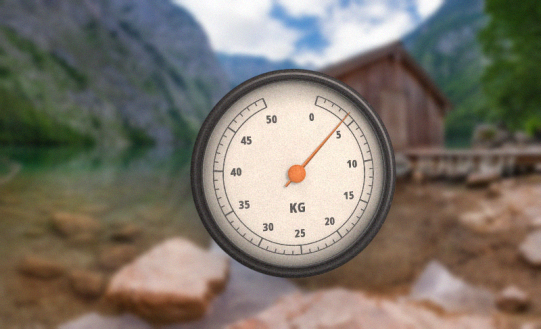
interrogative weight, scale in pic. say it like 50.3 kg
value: 4 kg
